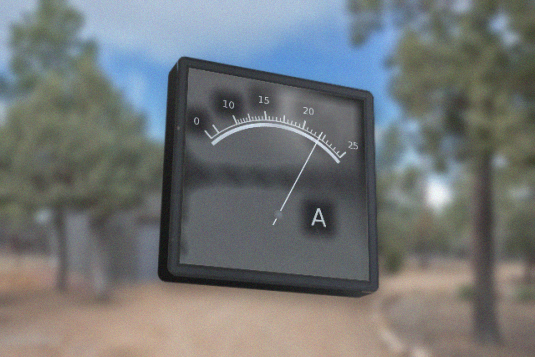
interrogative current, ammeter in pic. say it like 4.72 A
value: 22 A
